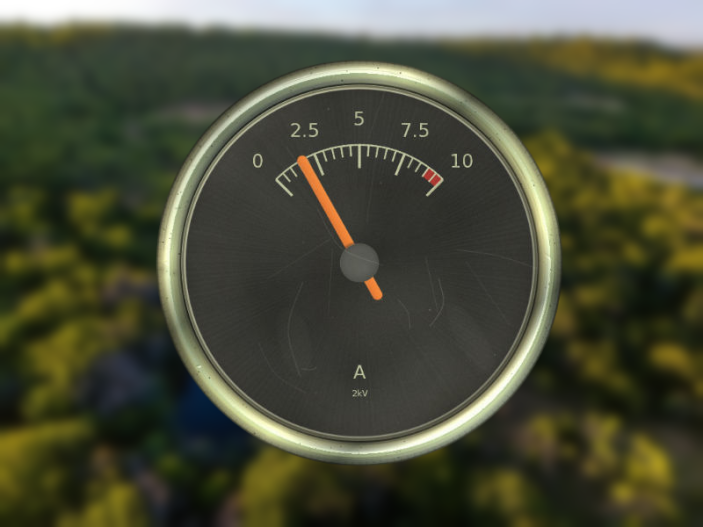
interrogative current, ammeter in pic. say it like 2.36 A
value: 1.75 A
